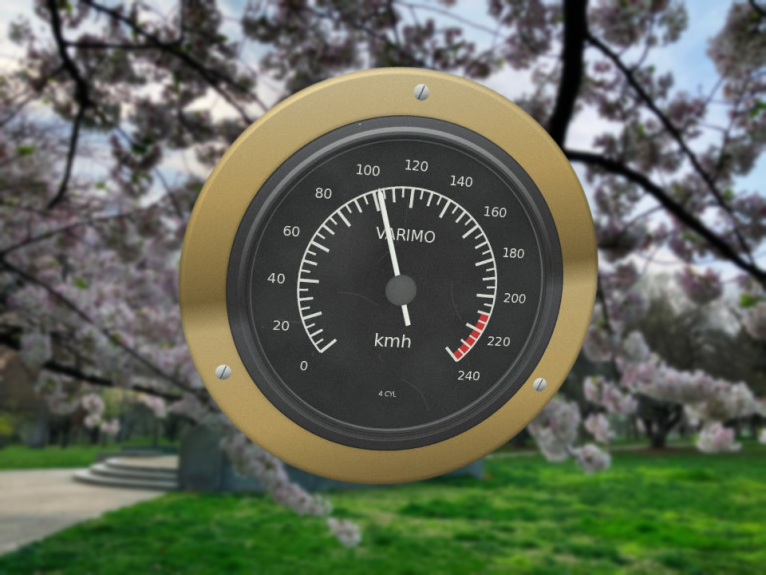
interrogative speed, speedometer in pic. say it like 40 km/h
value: 102.5 km/h
